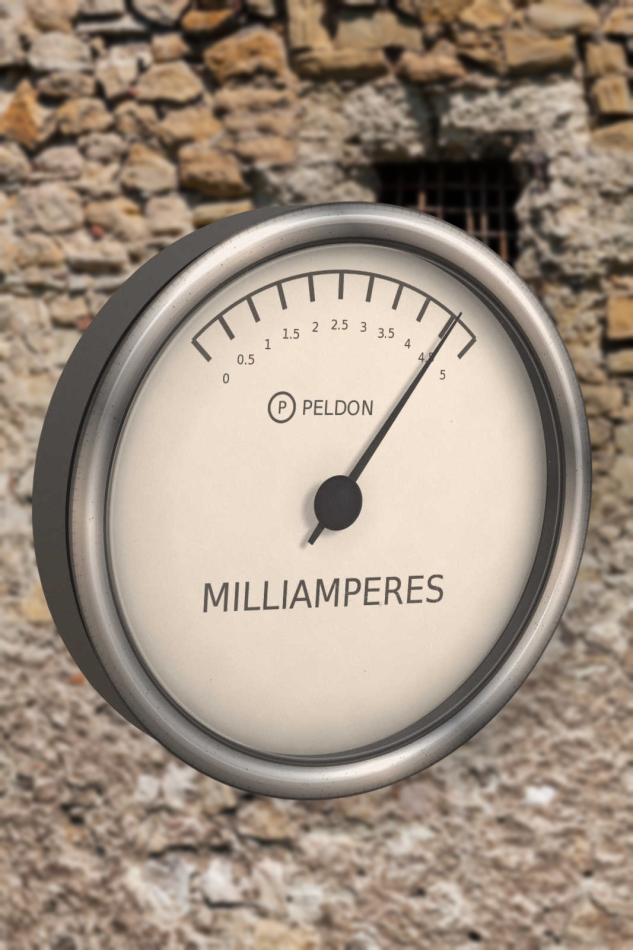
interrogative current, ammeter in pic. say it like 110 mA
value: 4.5 mA
